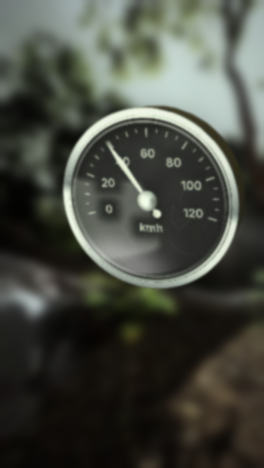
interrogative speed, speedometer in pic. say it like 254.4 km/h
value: 40 km/h
